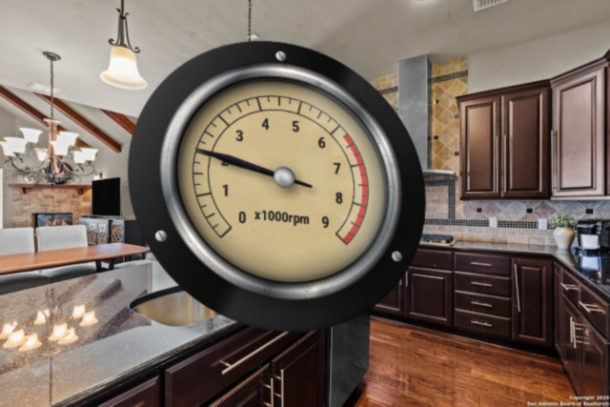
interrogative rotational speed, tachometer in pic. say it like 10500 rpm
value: 2000 rpm
